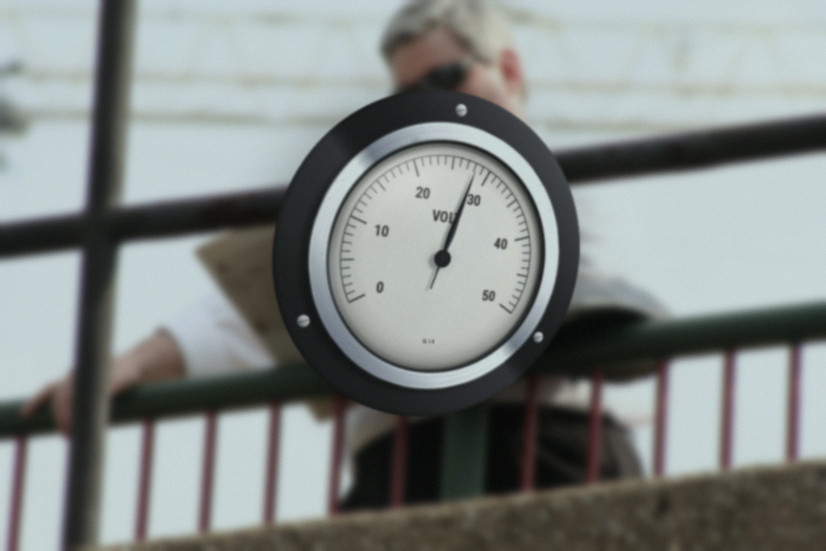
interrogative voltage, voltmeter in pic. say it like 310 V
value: 28 V
